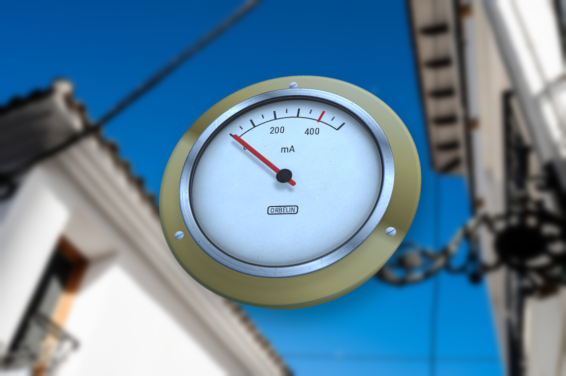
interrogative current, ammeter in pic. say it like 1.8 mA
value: 0 mA
